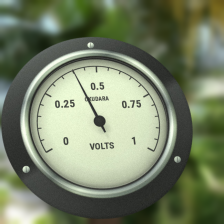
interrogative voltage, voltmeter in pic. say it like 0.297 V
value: 0.4 V
